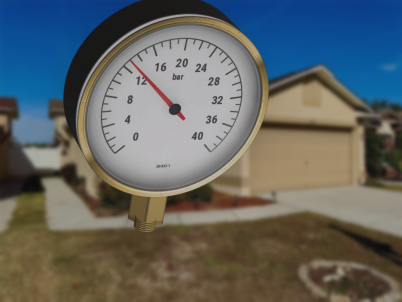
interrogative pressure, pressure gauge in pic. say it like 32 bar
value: 13 bar
